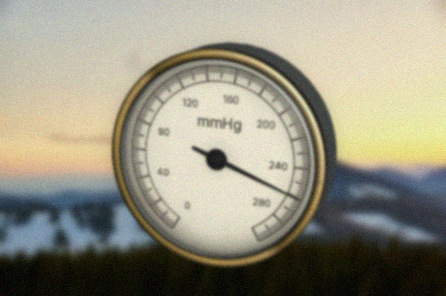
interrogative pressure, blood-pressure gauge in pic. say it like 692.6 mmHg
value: 260 mmHg
